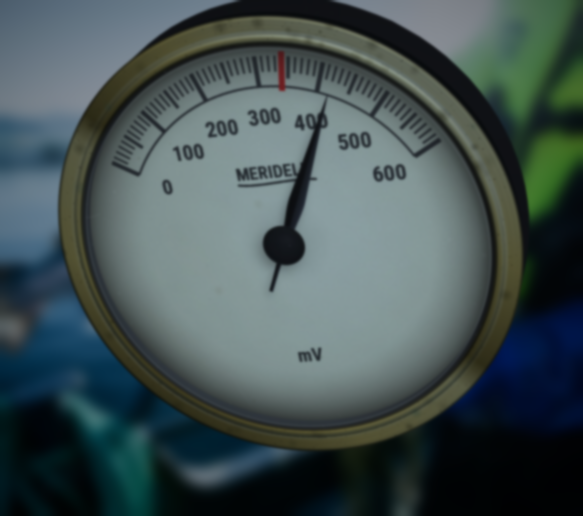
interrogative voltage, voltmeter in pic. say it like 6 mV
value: 420 mV
